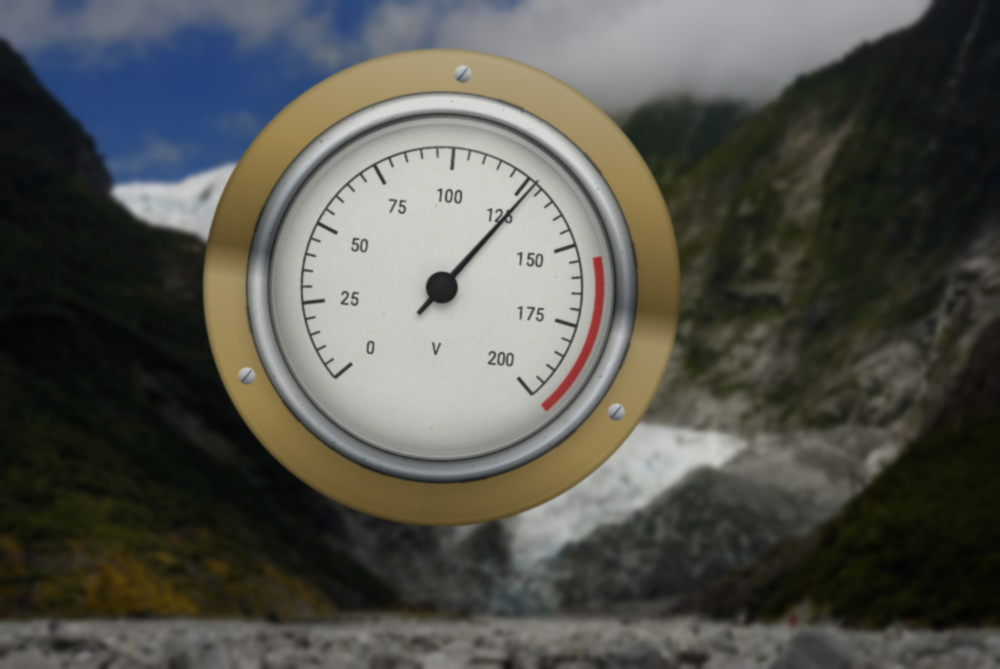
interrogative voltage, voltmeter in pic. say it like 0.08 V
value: 127.5 V
